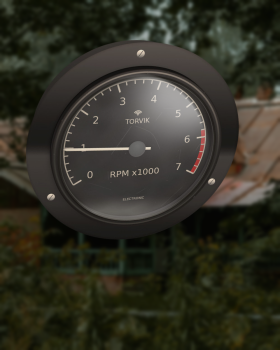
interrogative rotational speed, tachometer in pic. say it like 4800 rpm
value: 1000 rpm
